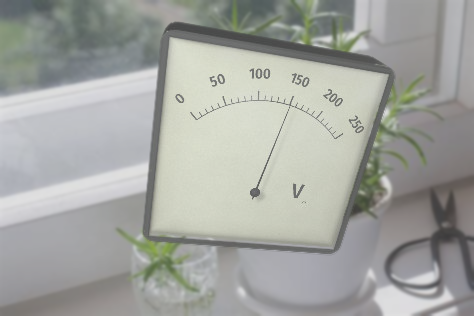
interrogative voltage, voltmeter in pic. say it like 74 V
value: 150 V
